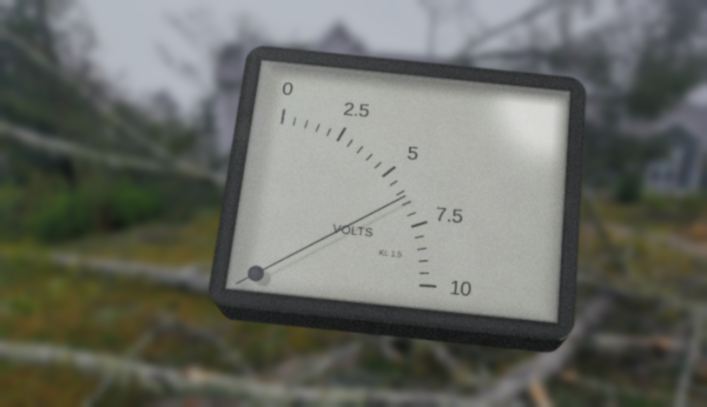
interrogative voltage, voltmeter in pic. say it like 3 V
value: 6.25 V
